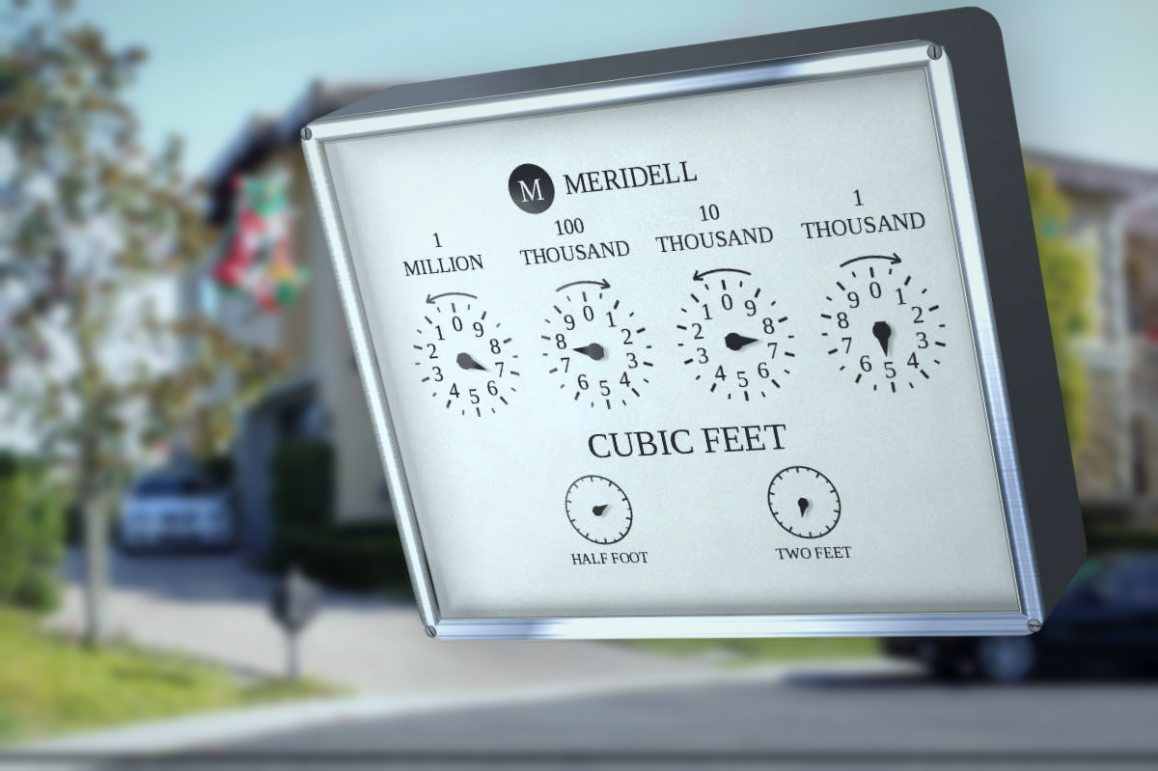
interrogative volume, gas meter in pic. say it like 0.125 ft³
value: 677500 ft³
